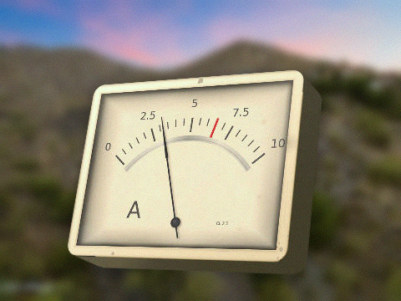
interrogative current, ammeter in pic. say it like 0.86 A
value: 3.25 A
